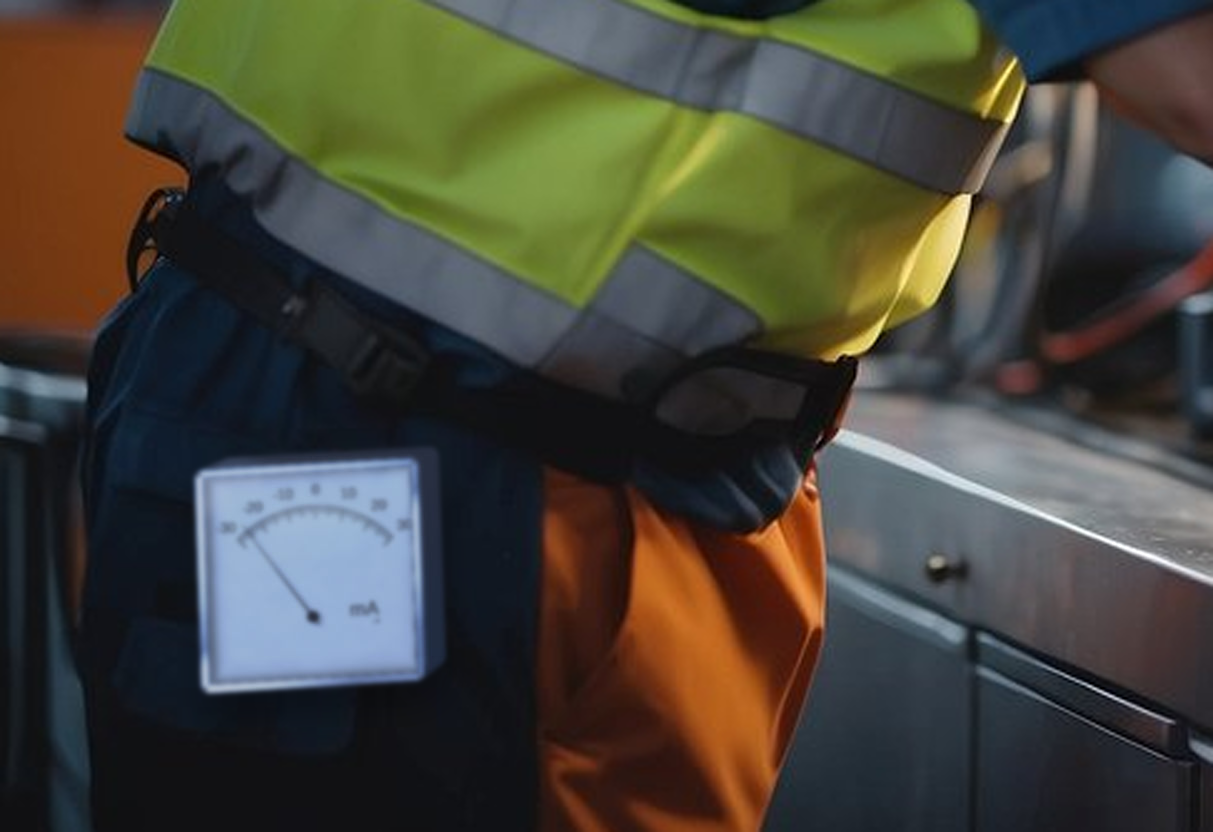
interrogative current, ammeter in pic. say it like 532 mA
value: -25 mA
